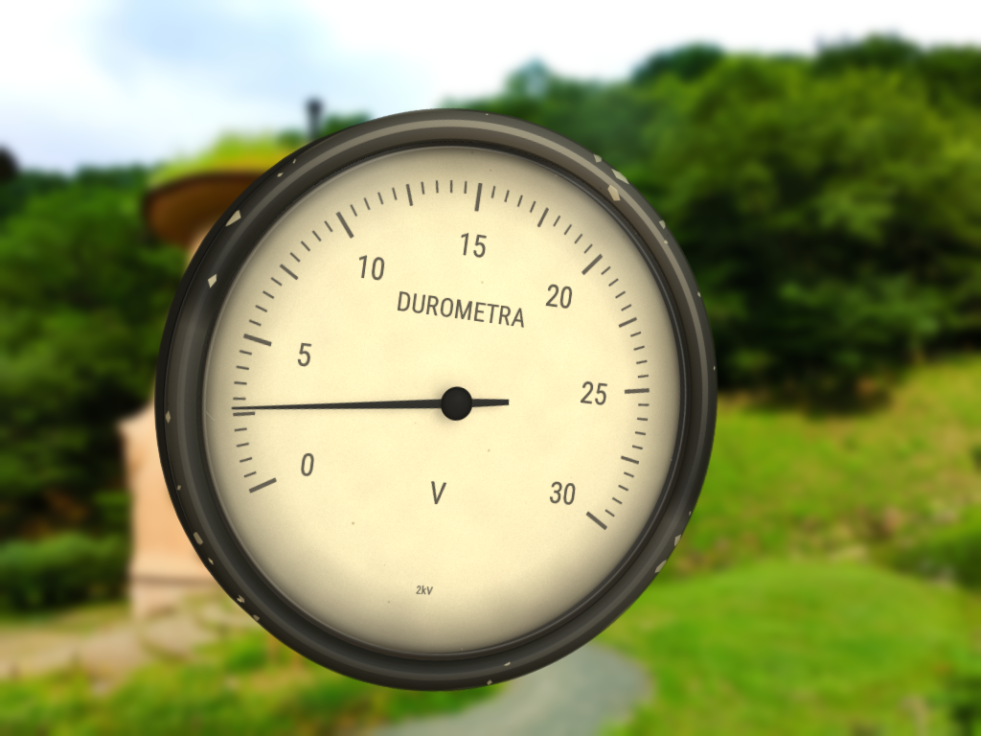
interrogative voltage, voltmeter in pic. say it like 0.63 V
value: 2.75 V
